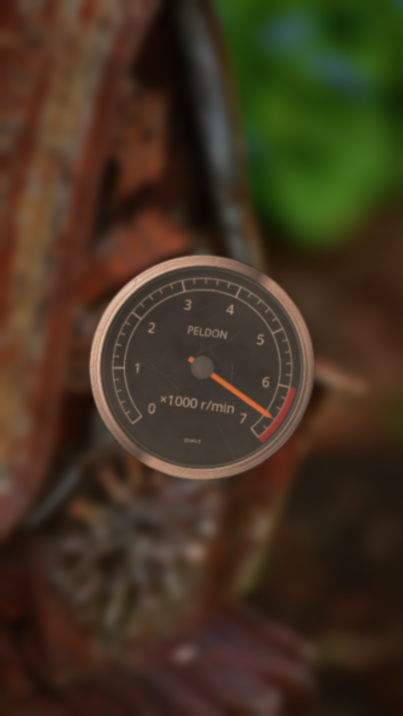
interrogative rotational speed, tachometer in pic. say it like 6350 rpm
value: 6600 rpm
